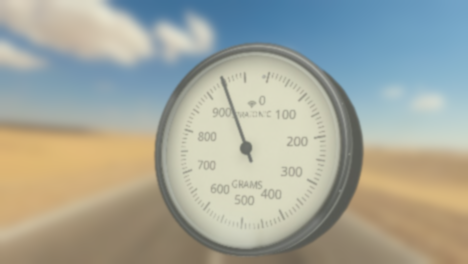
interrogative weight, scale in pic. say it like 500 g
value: 950 g
